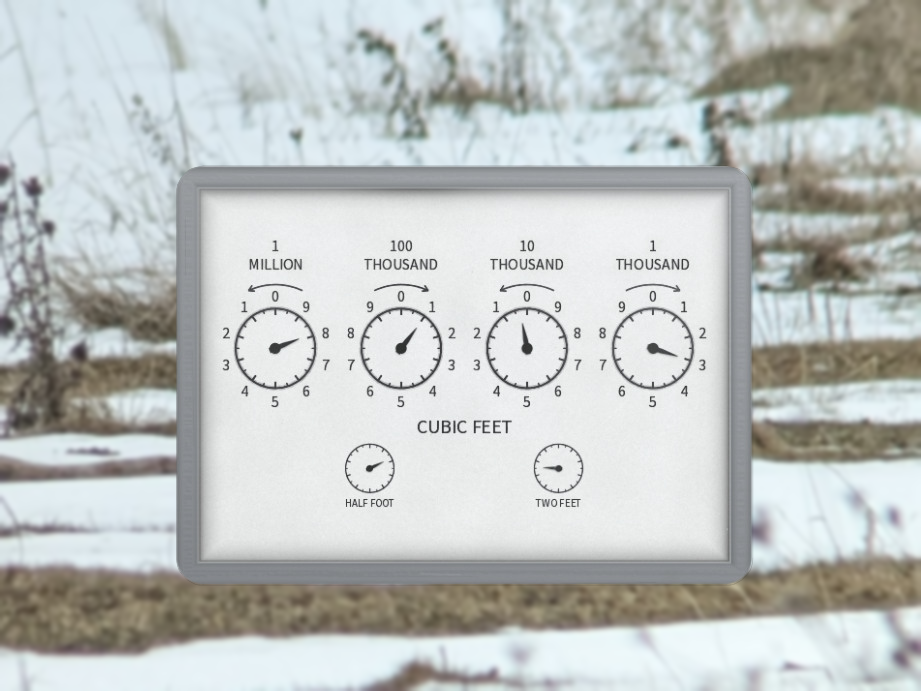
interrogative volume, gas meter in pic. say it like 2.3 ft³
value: 810300 ft³
